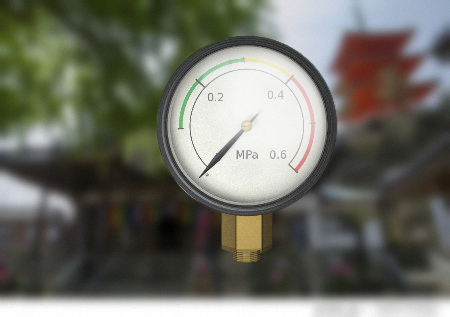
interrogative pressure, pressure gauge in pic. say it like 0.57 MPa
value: 0 MPa
